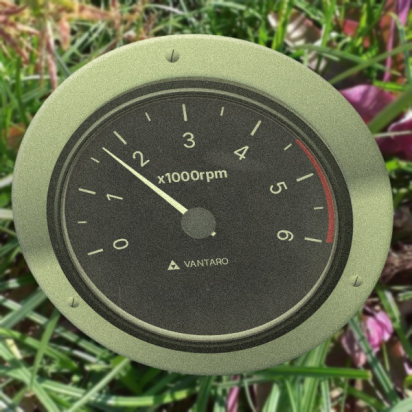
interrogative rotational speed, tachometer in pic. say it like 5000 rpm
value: 1750 rpm
